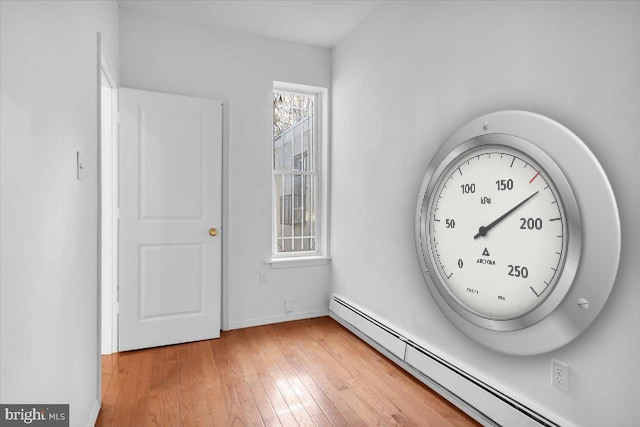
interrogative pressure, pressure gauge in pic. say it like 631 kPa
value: 180 kPa
